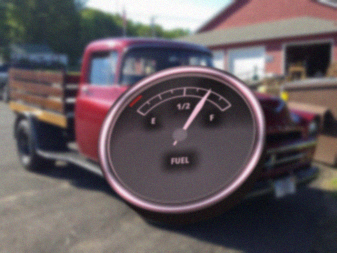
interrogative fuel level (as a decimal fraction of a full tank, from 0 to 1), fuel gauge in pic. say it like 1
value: 0.75
